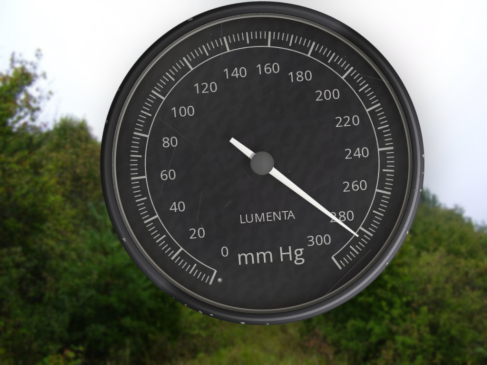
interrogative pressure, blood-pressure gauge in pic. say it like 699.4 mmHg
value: 284 mmHg
